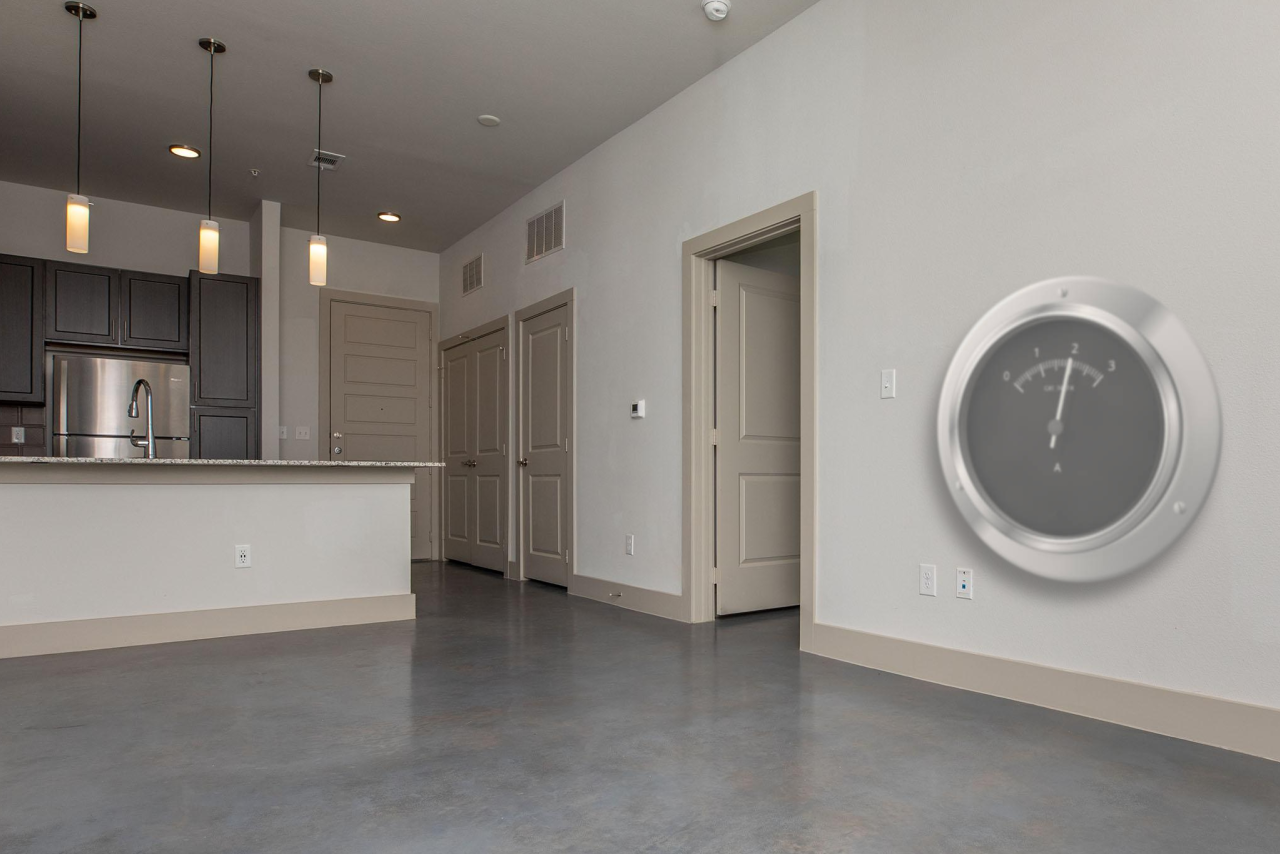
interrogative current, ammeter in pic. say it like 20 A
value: 2 A
